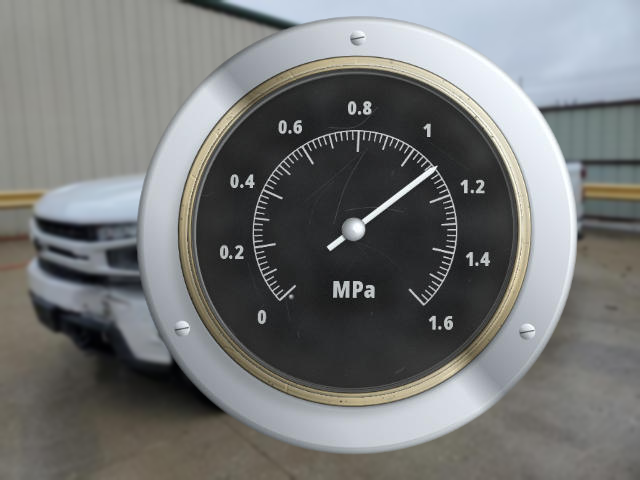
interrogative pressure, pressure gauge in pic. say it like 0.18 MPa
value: 1.1 MPa
